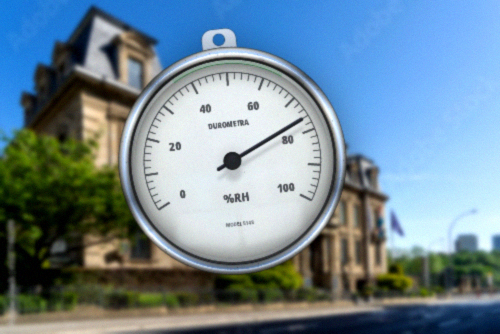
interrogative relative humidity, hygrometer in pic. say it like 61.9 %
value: 76 %
